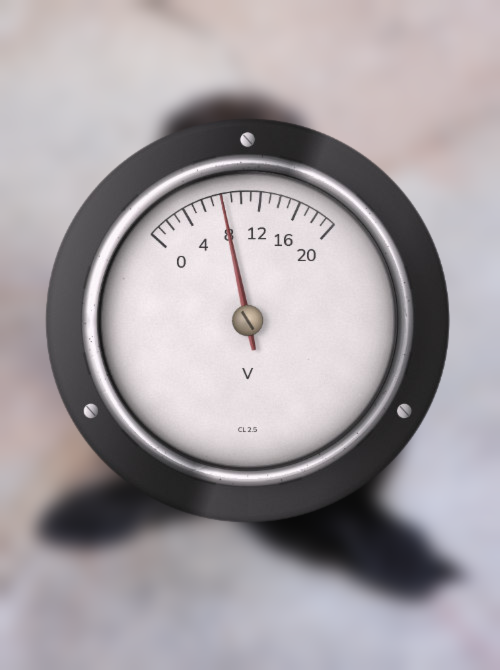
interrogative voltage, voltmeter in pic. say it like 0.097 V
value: 8 V
